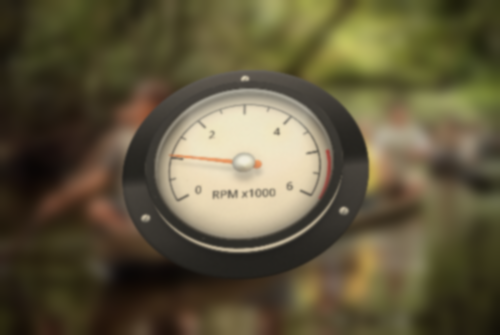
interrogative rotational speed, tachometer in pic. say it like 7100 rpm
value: 1000 rpm
